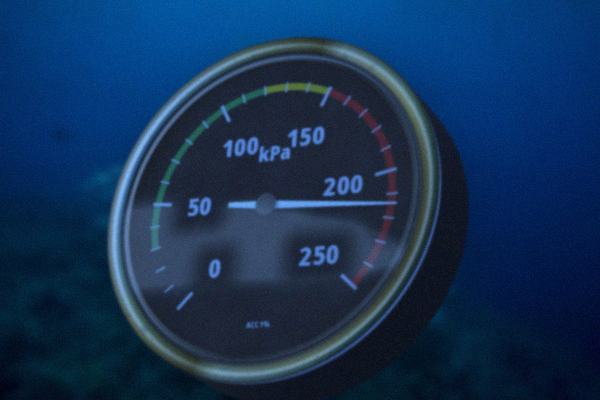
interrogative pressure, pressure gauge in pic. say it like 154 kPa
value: 215 kPa
